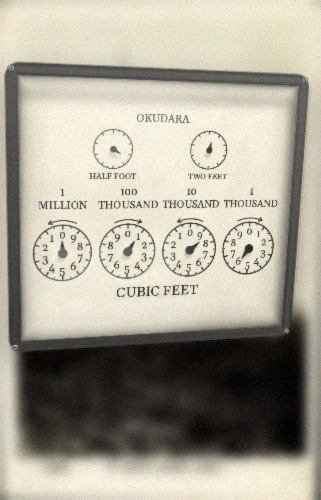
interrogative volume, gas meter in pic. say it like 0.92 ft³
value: 8600 ft³
